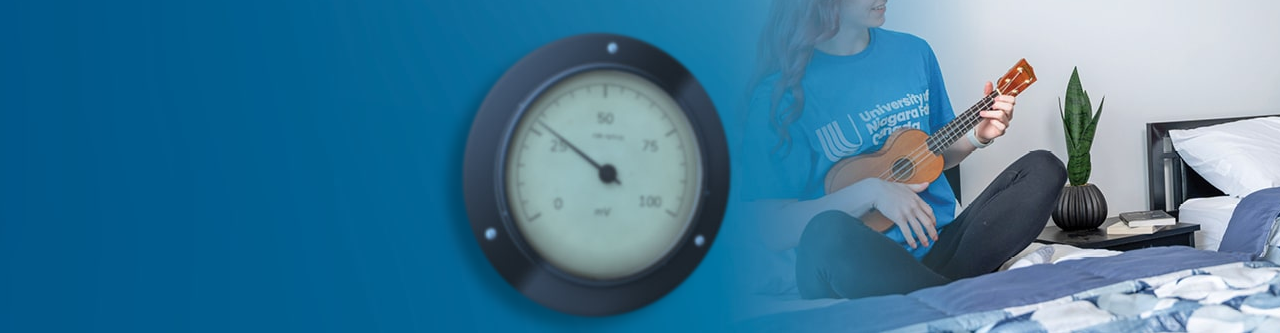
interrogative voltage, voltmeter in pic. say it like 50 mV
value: 27.5 mV
